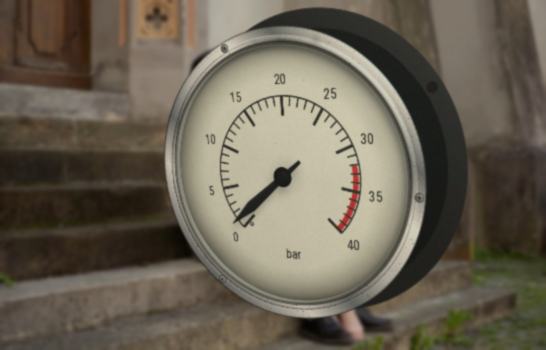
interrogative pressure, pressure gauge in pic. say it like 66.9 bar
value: 1 bar
